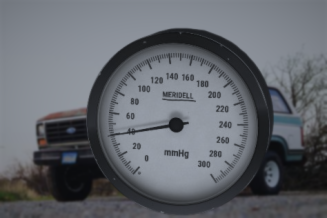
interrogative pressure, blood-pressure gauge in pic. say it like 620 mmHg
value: 40 mmHg
